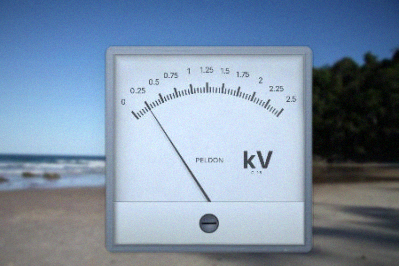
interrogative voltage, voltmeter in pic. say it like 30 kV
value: 0.25 kV
